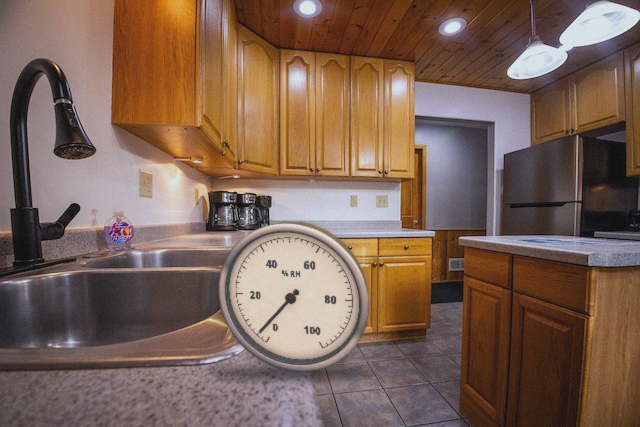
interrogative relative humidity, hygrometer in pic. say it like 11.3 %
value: 4 %
